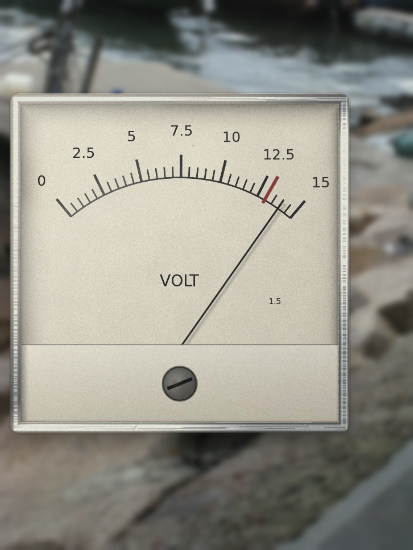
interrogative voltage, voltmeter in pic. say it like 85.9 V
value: 14 V
